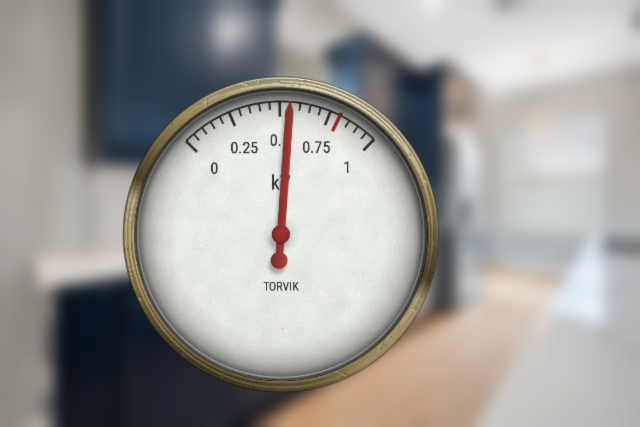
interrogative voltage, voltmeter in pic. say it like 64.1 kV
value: 0.55 kV
